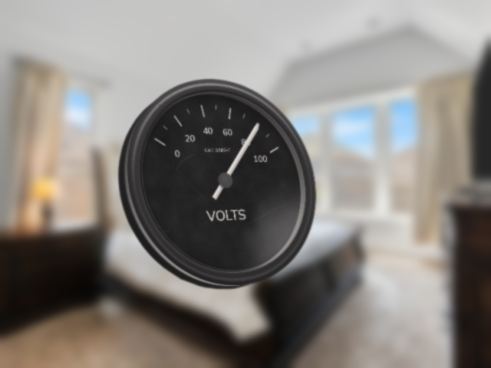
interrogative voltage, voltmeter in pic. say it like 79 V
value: 80 V
